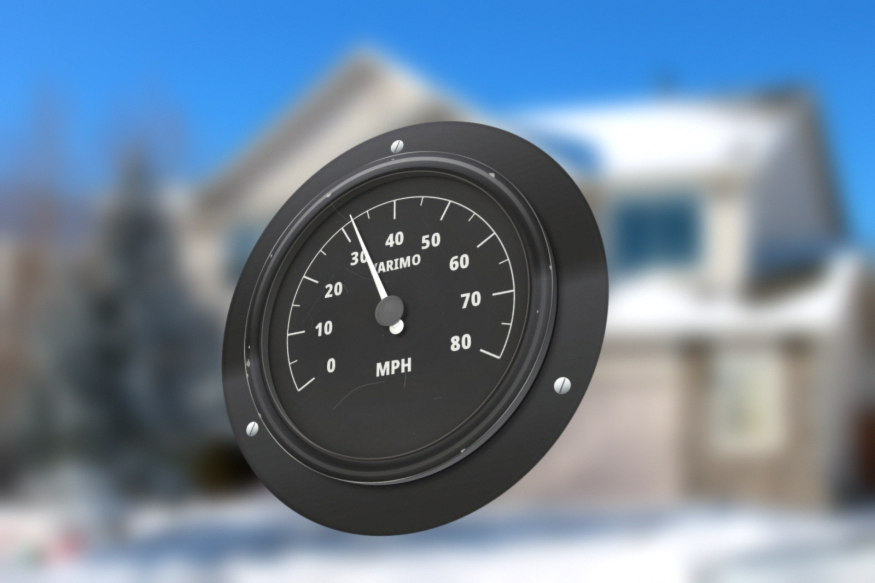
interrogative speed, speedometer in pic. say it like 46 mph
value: 32.5 mph
